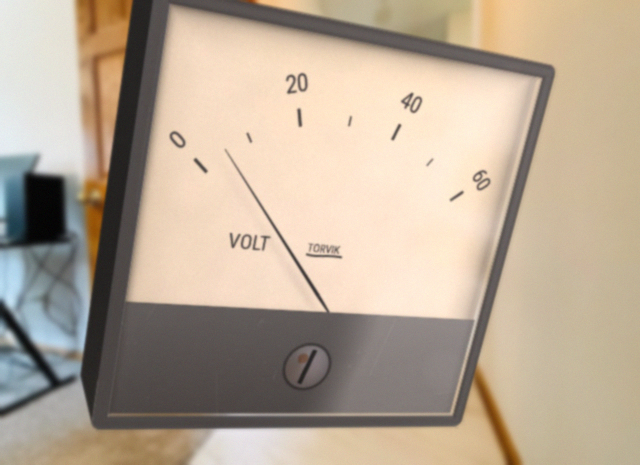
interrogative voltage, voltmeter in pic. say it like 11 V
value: 5 V
